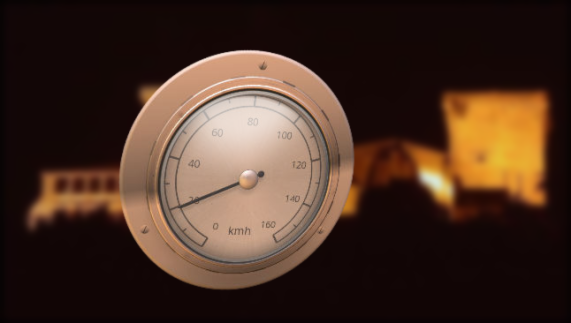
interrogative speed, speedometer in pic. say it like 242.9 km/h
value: 20 km/h
